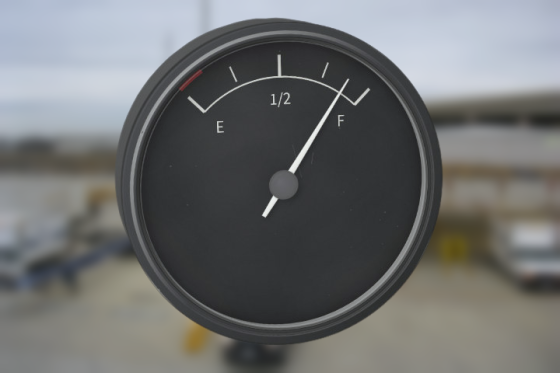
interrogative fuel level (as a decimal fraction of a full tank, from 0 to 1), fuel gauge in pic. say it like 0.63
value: 0.875
